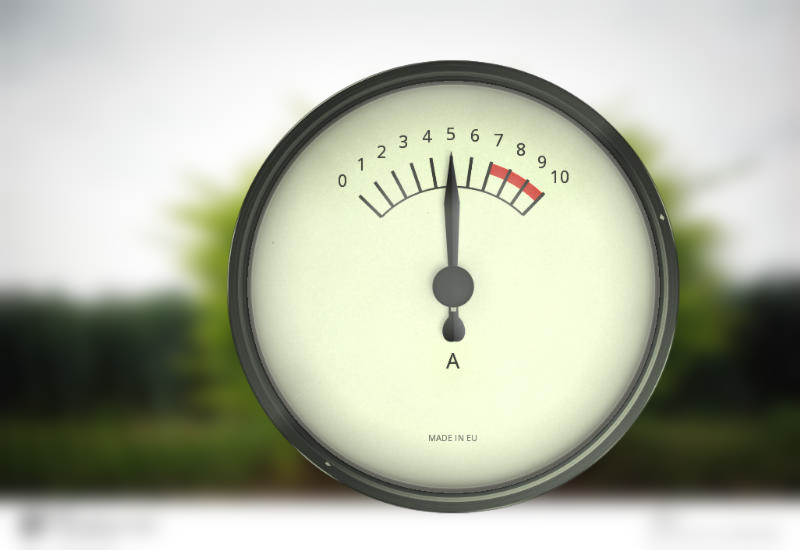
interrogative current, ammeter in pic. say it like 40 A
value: 5 A
